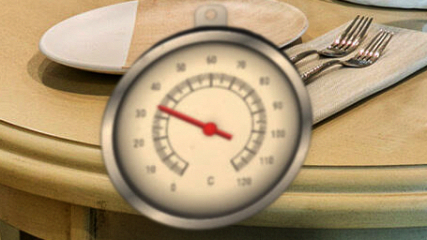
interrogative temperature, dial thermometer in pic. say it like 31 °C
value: 35 °C
